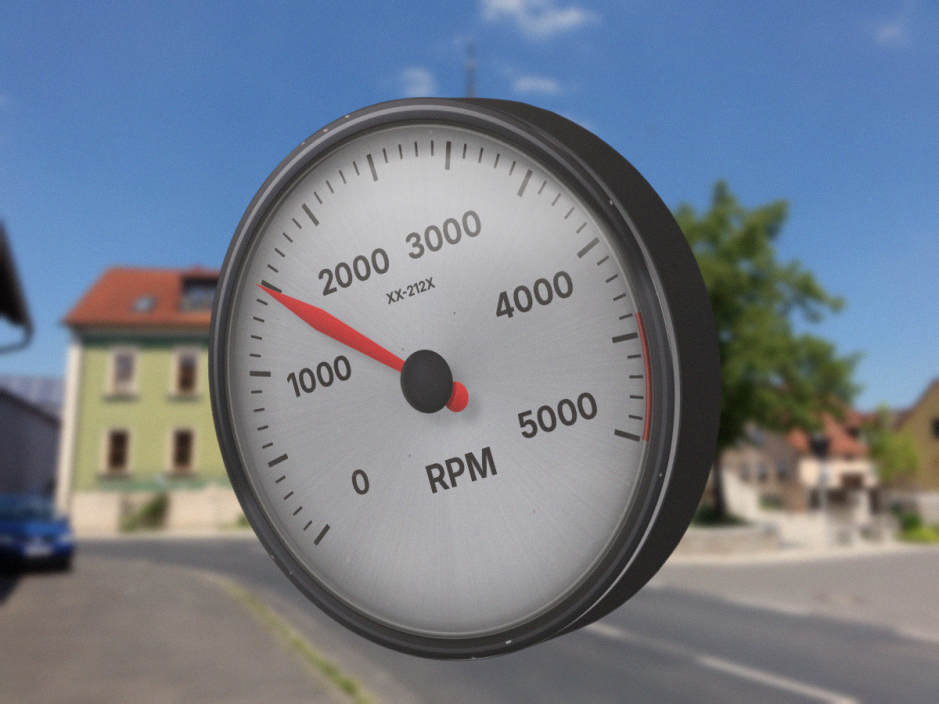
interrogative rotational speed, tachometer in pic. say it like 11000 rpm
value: 1500 rpm
